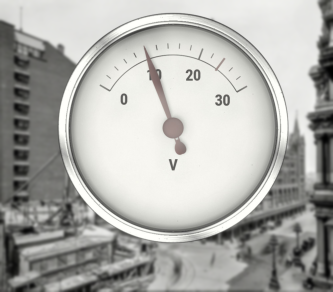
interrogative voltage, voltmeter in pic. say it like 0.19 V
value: 10 V
